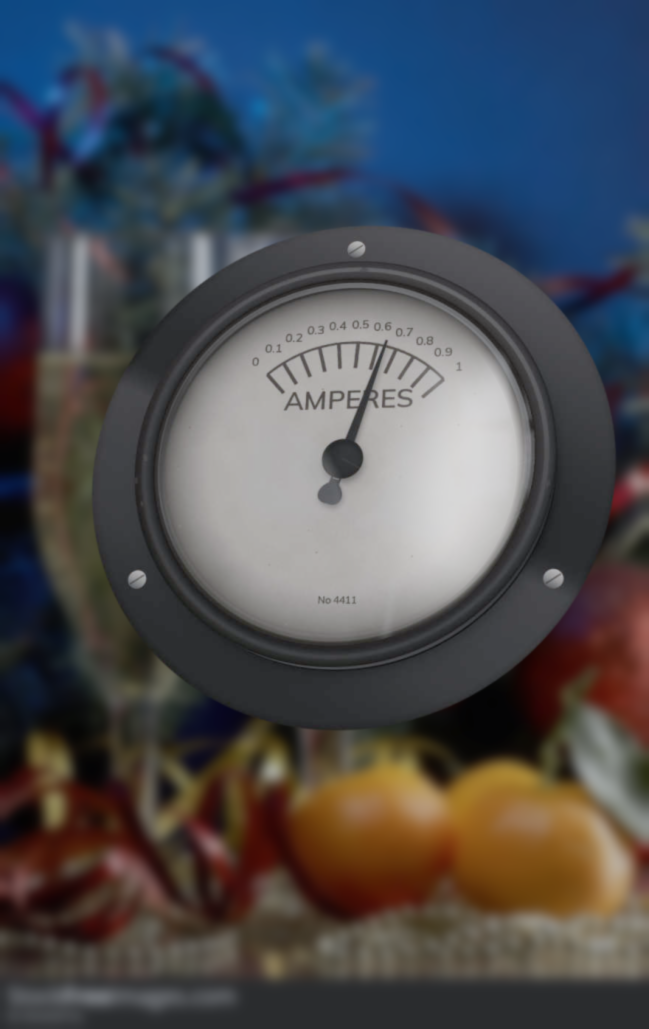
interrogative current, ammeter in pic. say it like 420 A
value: 0.65 A
